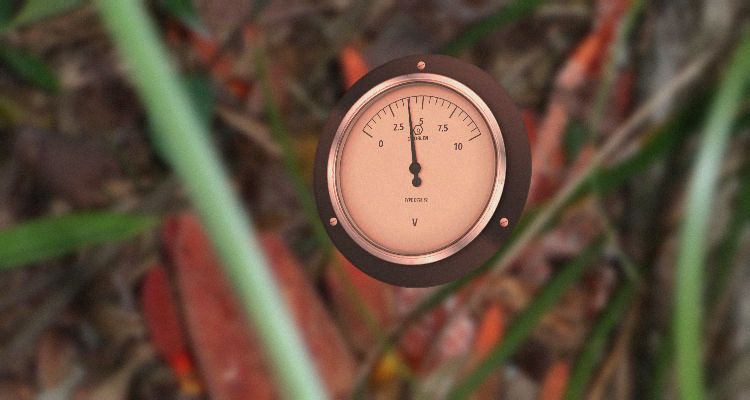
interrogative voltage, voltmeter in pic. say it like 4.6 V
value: 4 V
